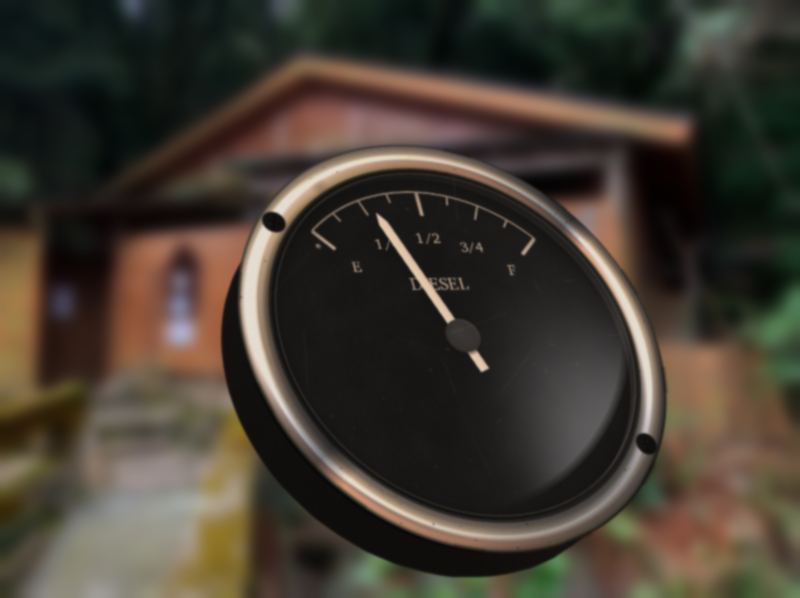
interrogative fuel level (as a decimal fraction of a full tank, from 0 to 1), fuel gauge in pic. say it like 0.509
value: 0.25
